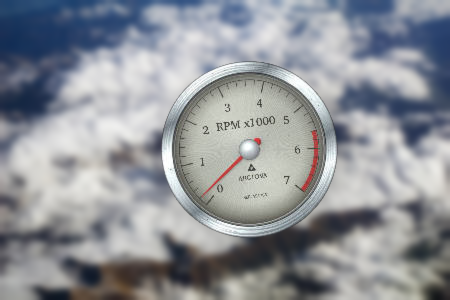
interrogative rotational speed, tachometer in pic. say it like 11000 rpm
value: 200 rpm
